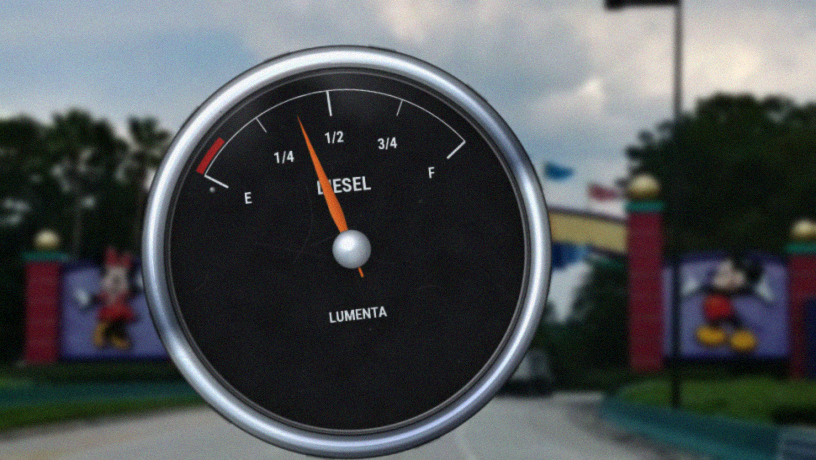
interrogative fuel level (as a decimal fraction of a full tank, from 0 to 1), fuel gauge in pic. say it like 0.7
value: 0.375
